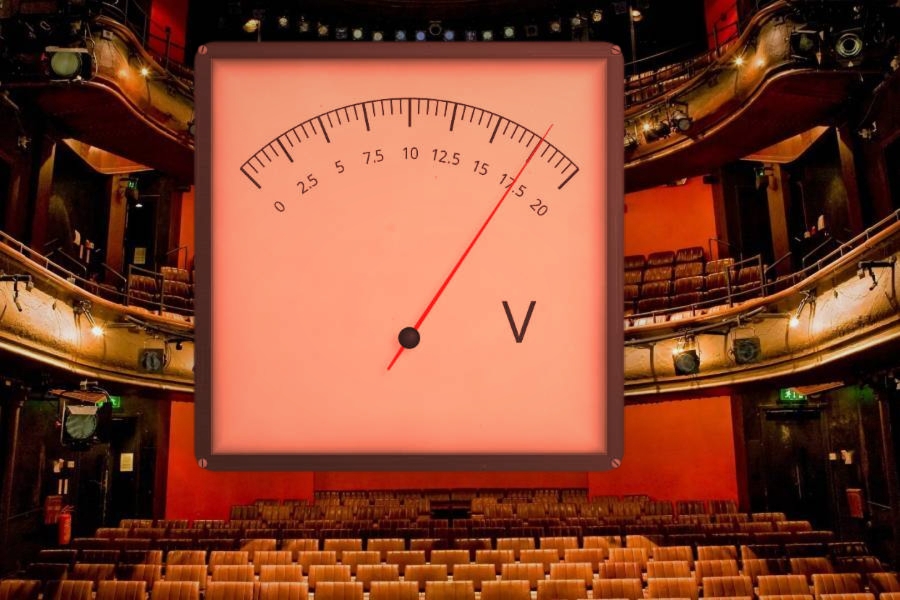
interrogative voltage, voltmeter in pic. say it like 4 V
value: 17.5 V
